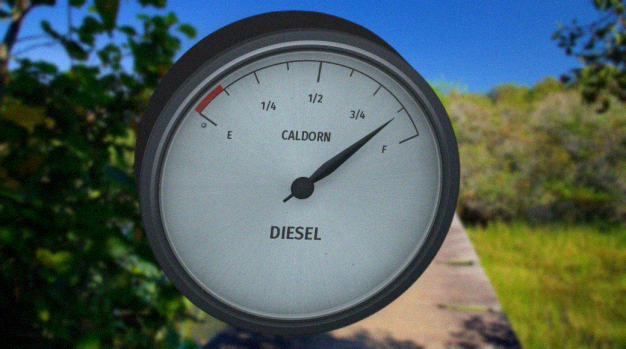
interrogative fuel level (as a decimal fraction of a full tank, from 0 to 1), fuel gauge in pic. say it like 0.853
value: 0.875
